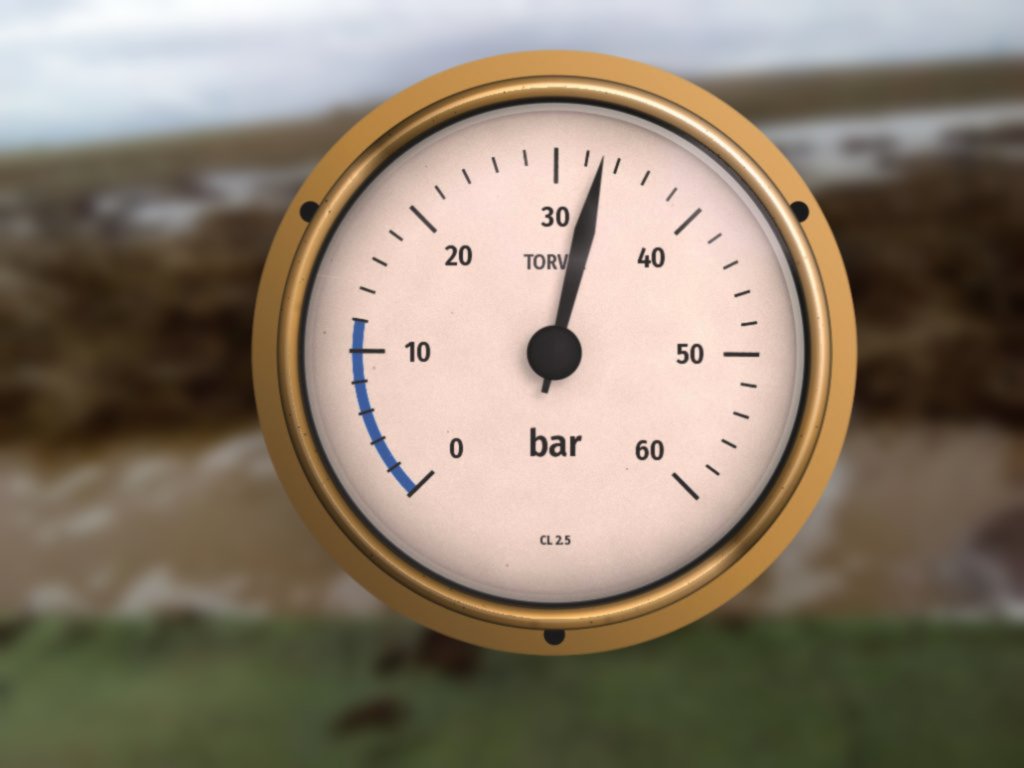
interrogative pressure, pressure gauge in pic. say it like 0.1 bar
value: 33 bar
